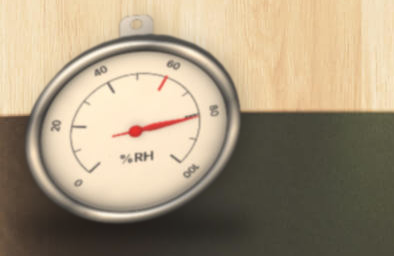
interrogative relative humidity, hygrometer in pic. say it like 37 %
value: 80 %
